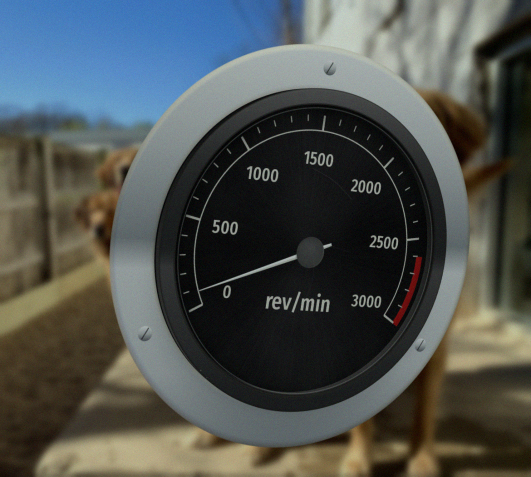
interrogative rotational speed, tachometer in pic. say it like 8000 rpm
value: 100 rpm
